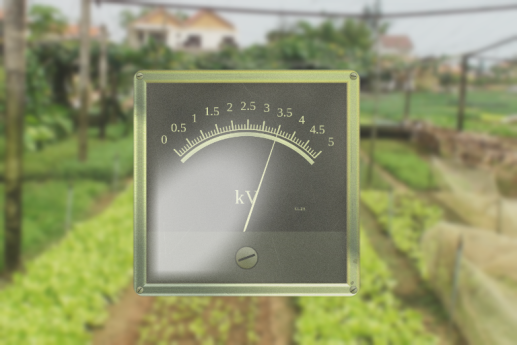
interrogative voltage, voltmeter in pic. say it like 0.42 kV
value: 3.5 kV
